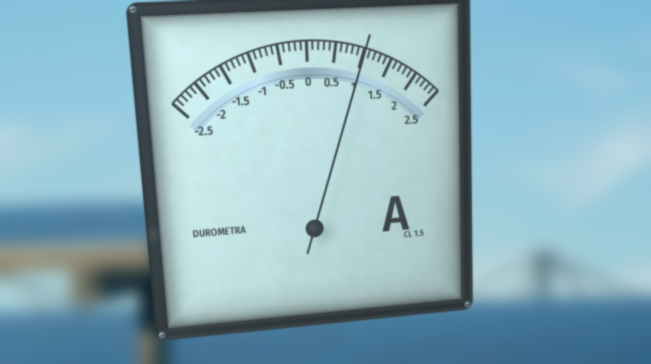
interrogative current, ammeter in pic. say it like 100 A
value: 1 A
